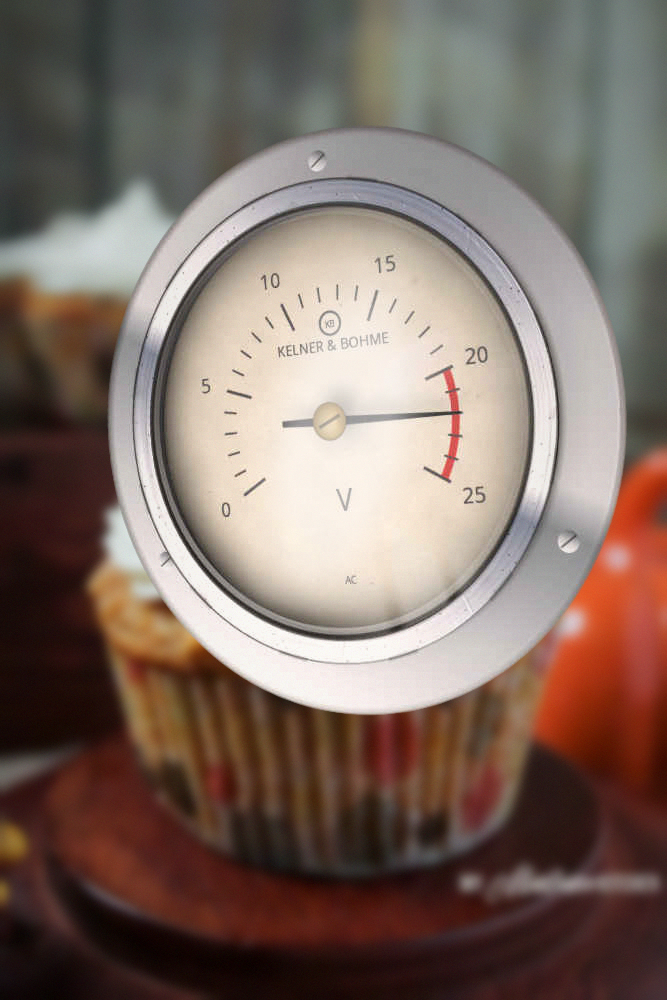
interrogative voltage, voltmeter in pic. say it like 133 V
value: 22 V
